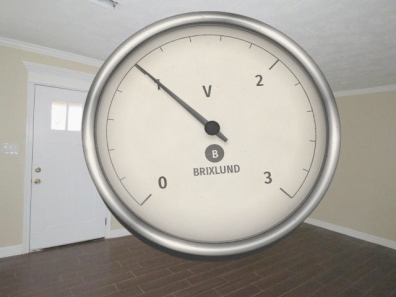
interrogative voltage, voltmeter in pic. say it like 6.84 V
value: 1 V
